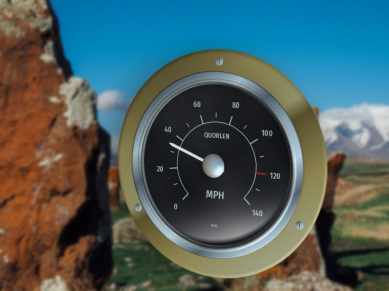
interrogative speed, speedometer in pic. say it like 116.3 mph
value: 35 mph
